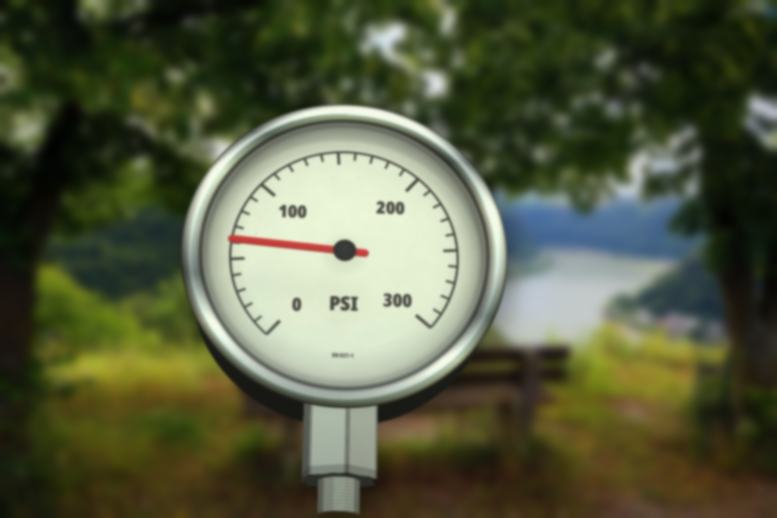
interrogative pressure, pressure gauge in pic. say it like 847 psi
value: 60 psi
